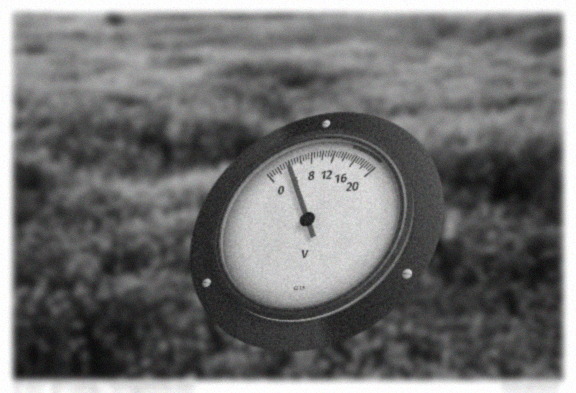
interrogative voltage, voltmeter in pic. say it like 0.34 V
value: 4 V
